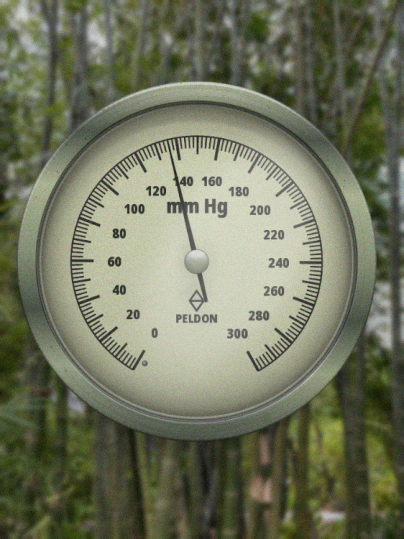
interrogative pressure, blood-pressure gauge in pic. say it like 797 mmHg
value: 136 mmHg
